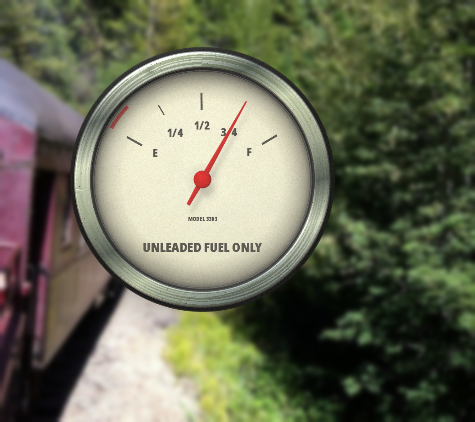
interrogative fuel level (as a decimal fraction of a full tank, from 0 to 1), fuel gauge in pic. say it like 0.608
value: 0.75
